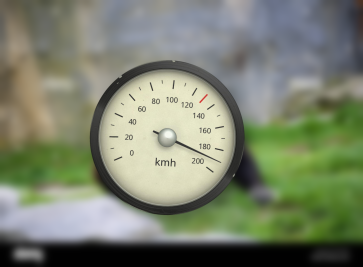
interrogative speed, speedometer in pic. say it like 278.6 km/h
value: 190 km/h
